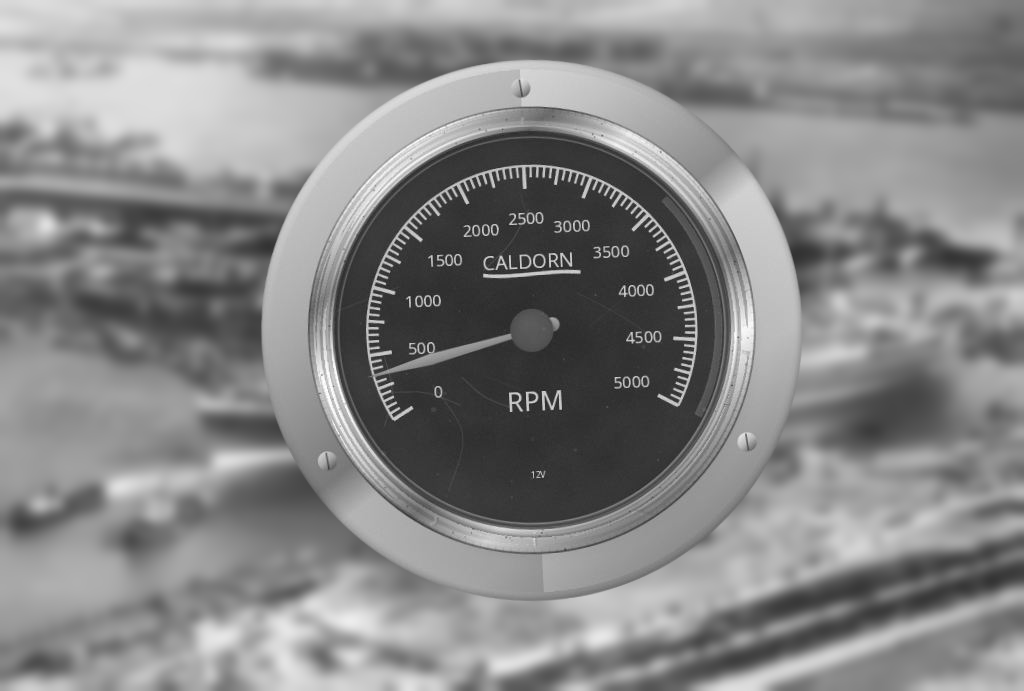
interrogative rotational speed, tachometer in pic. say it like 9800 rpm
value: 350 rpm
